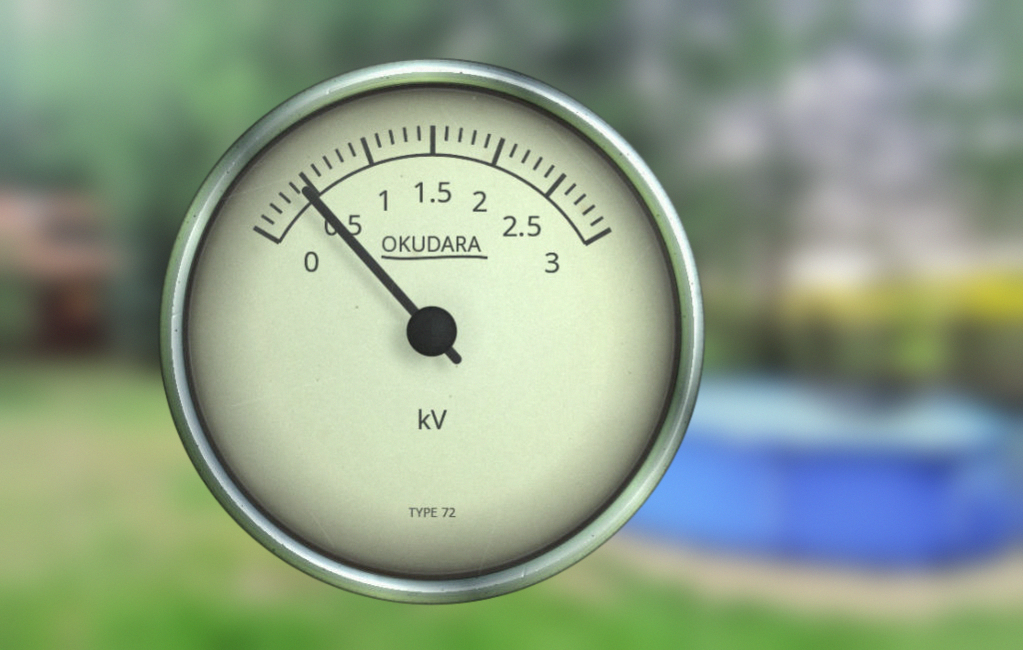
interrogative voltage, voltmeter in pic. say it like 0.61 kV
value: 0.45 kV
